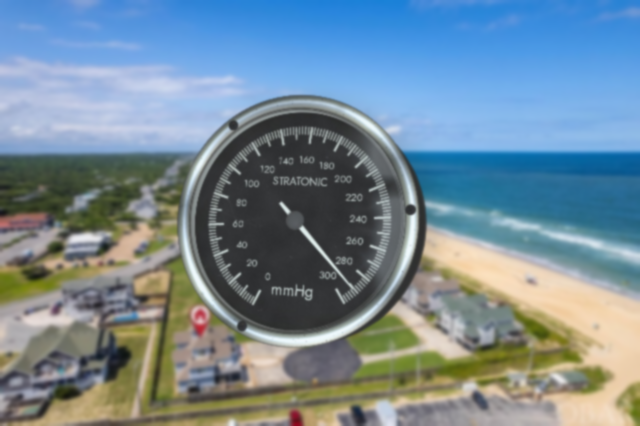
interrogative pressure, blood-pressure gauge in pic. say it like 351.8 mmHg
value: 290 mmHg
